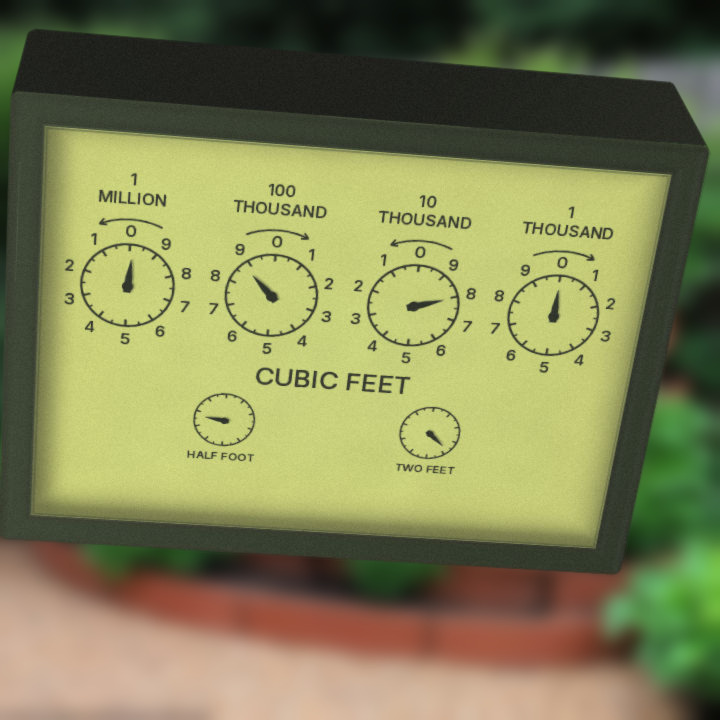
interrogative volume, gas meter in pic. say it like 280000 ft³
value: 988000 ft³
